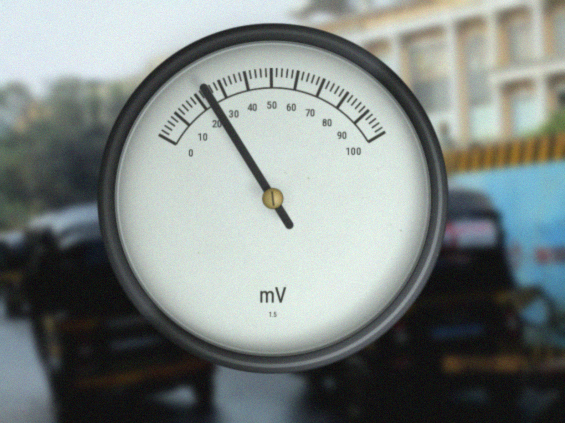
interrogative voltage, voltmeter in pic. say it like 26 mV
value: 24 mV
